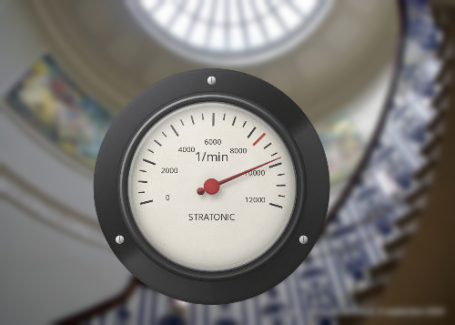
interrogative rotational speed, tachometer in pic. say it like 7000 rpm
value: 9750 rpm
